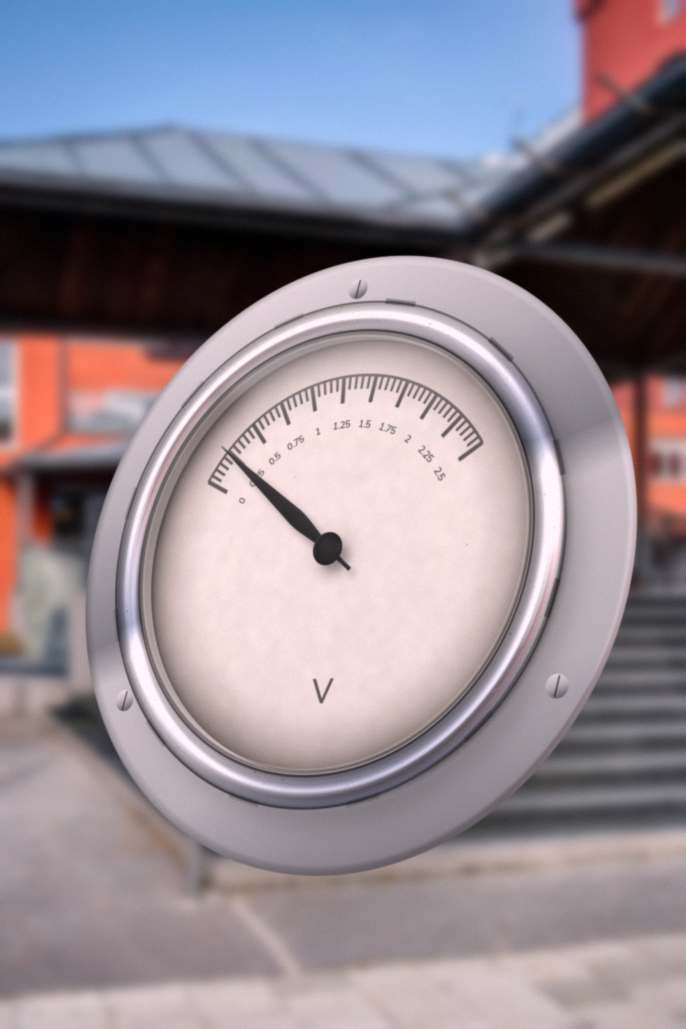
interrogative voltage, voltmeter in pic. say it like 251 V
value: 0.25 V
